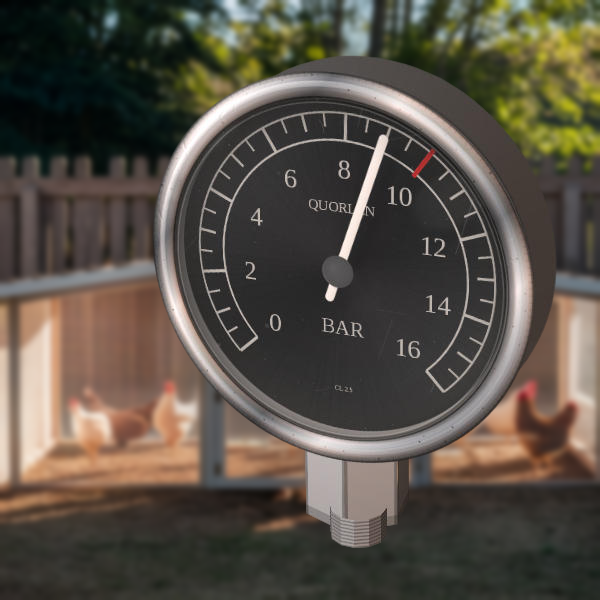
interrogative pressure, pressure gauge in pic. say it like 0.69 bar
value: 9 bar
